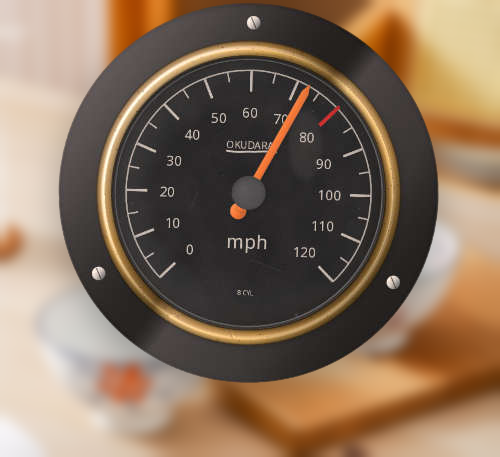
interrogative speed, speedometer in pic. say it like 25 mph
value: 72.5 mph
